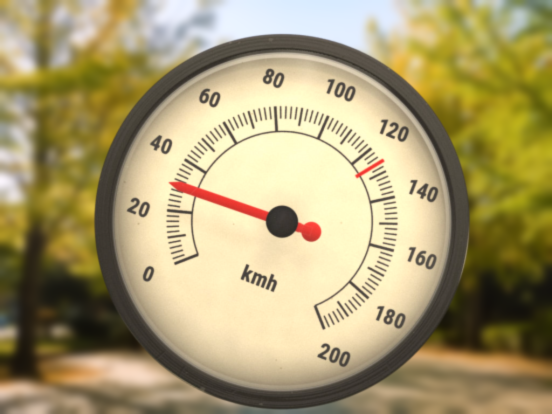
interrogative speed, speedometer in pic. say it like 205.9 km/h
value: 30 km/h
